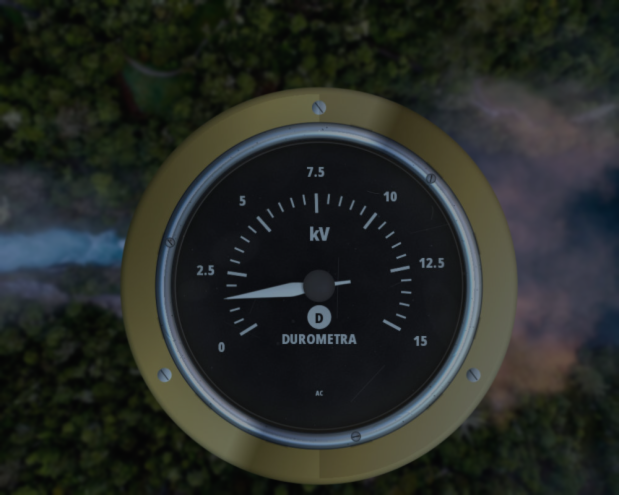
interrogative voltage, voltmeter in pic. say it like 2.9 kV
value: 1.5 kV
